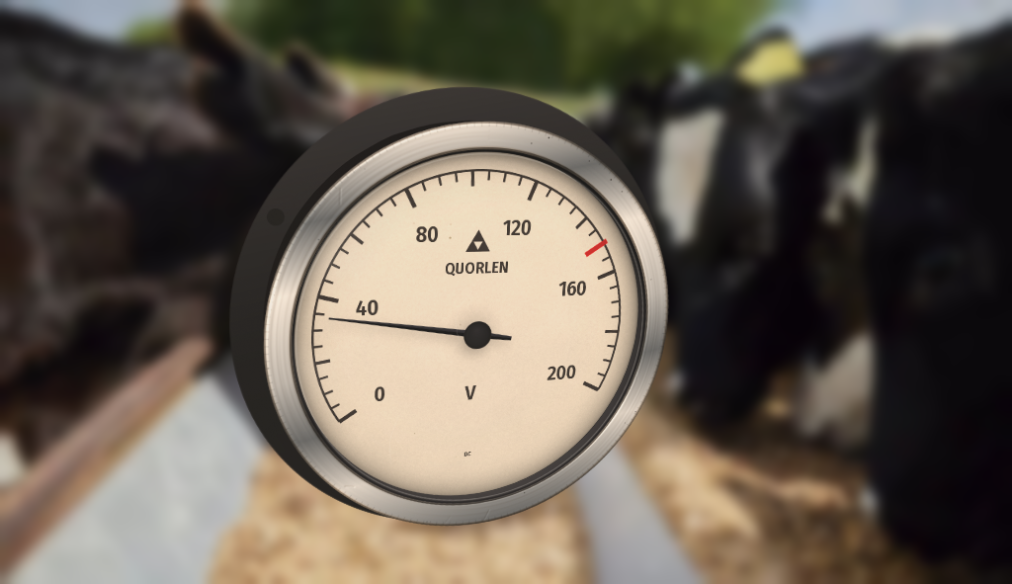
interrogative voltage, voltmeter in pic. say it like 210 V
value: 35 V
